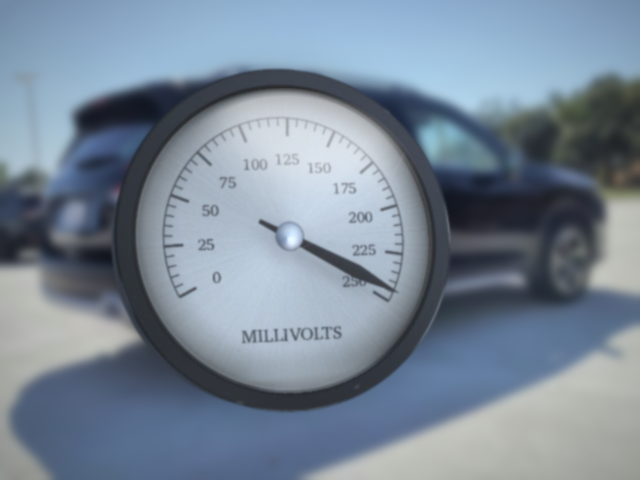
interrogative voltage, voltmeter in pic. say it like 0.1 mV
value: 245 mV
